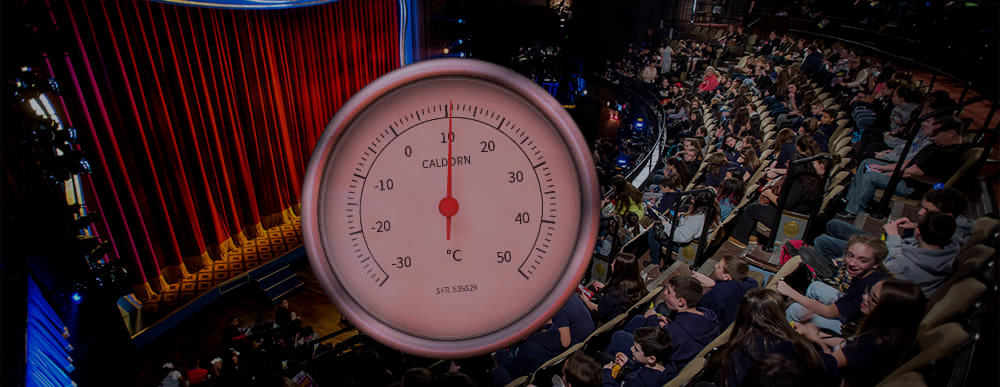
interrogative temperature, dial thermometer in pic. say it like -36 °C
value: 11 °C
